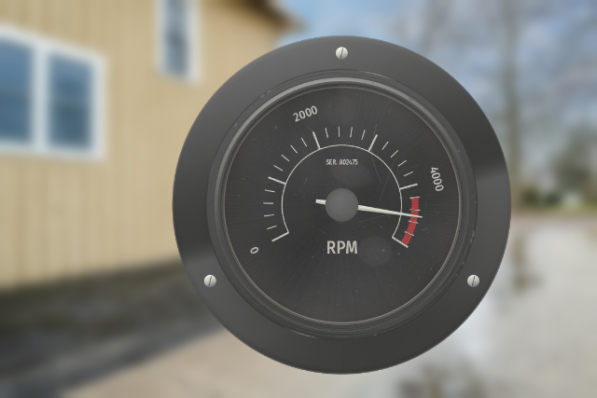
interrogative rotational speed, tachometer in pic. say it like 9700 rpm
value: 4500 rpm
